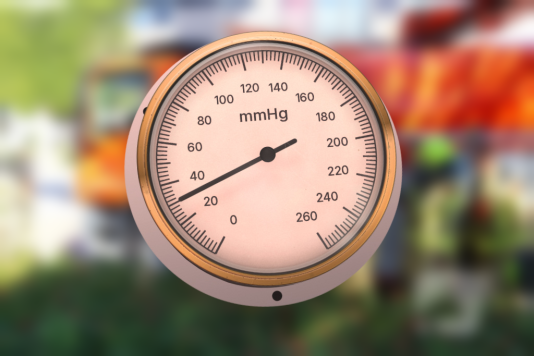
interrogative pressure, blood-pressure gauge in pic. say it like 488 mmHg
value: 30 mmHg
